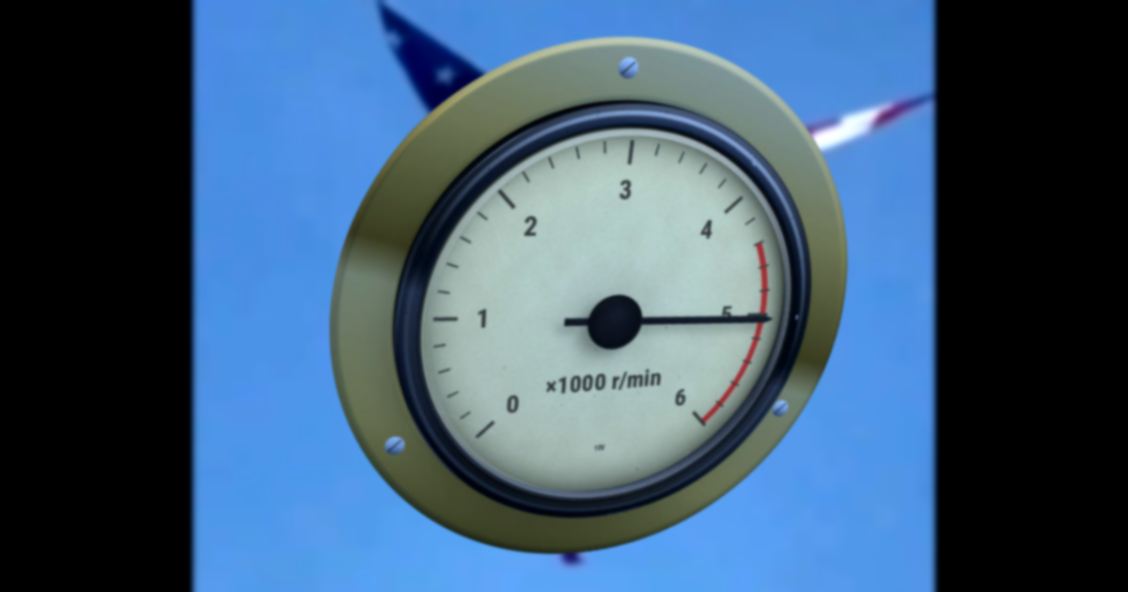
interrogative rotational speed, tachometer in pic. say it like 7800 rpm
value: 5000 rpm
